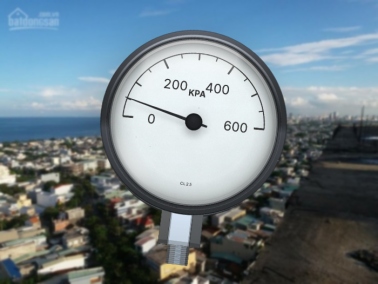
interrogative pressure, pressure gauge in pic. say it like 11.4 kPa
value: 50 kPa
